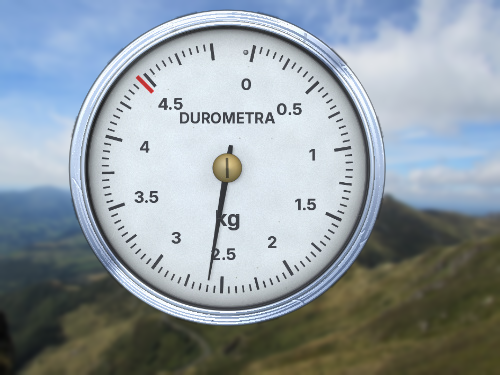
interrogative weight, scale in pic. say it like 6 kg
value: 2.6 kg
